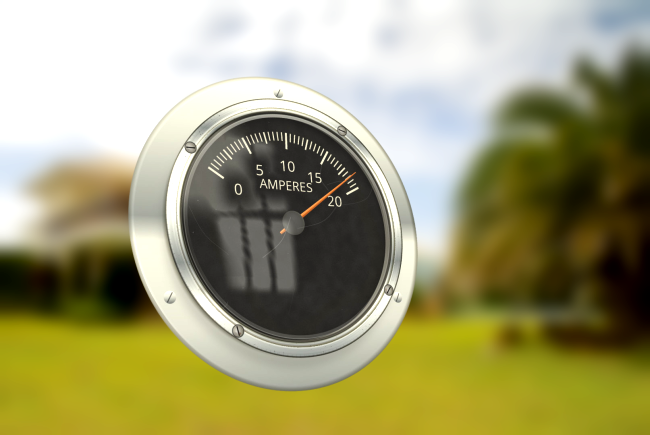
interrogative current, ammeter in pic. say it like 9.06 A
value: 18.5 A
